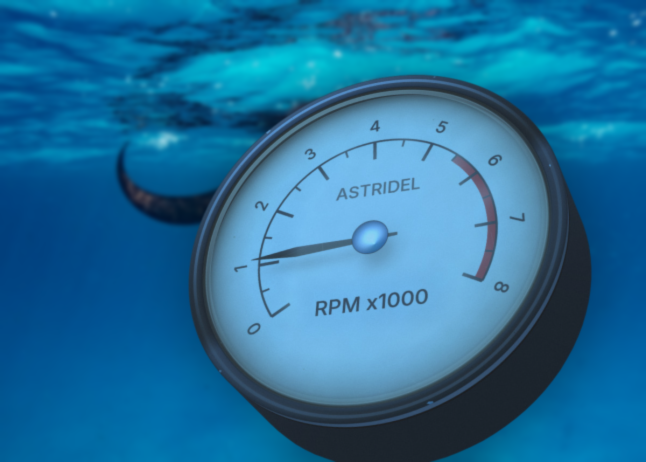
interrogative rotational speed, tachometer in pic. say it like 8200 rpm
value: 1000 rpm
